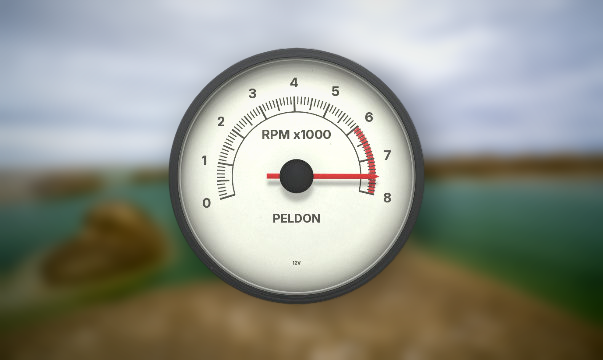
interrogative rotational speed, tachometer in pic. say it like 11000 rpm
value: 7500 rpm
